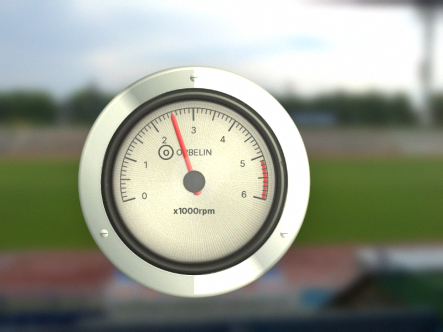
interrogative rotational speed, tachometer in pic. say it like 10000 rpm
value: 2500 rpm
